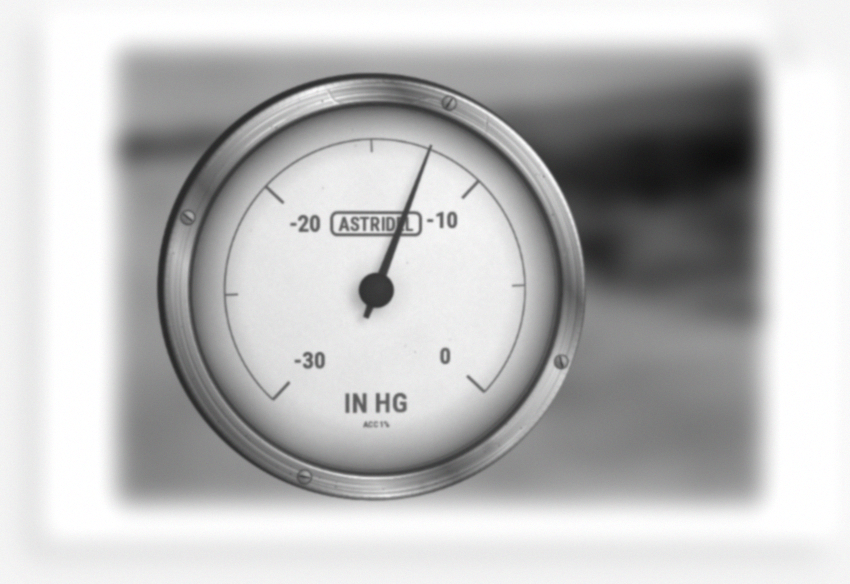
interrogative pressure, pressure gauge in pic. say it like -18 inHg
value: -12.5 inHg
